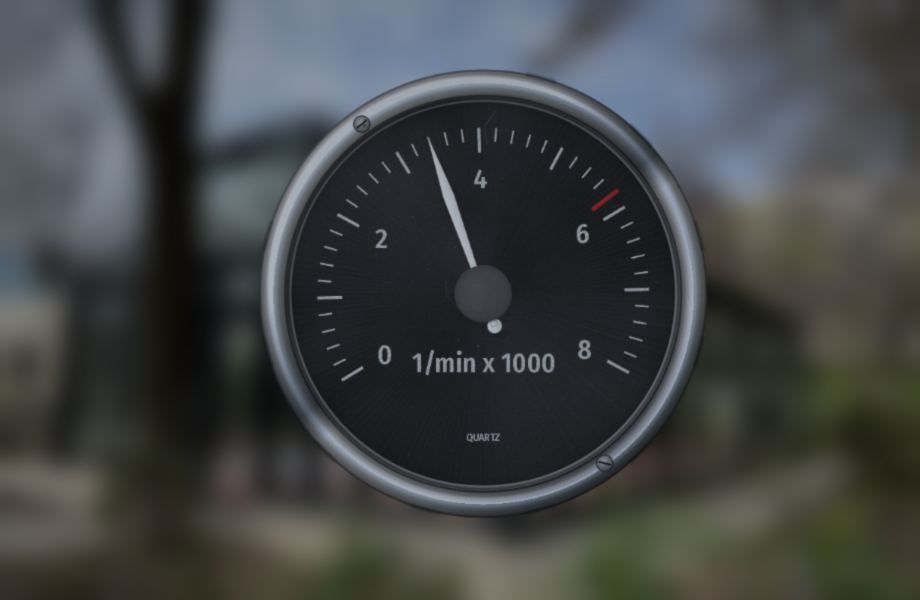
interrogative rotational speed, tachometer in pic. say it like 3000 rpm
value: 3400 rpm
